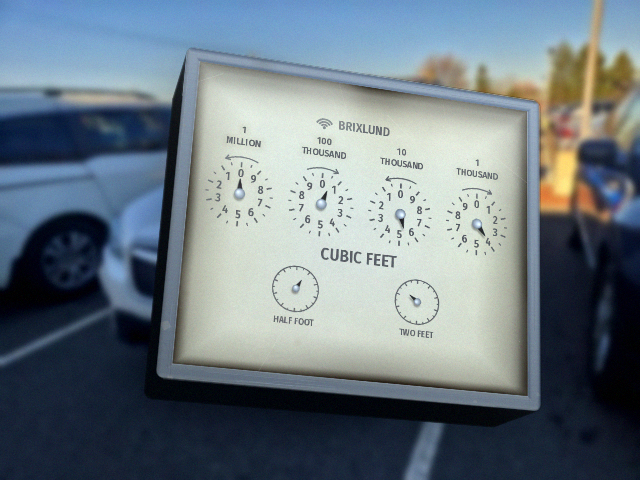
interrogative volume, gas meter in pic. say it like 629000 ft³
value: 5400 ft³
